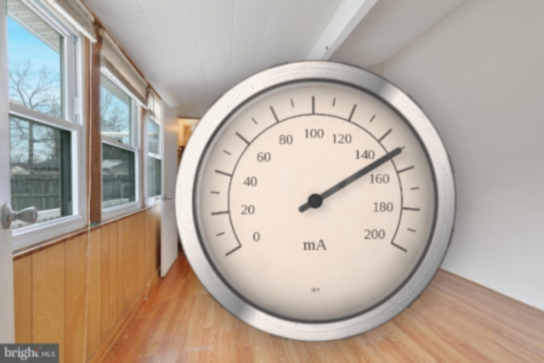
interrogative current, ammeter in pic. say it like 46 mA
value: 150 mA
